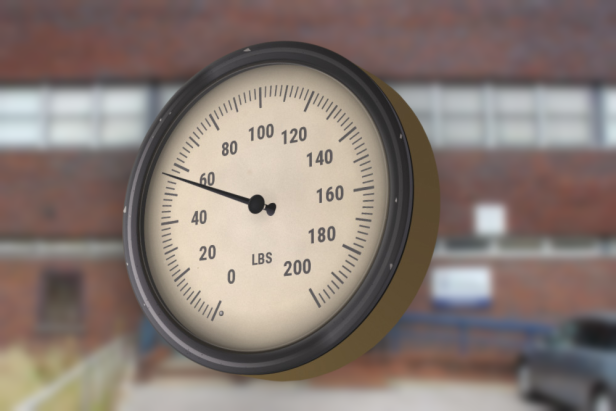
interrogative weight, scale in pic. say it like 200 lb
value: 56 lb
